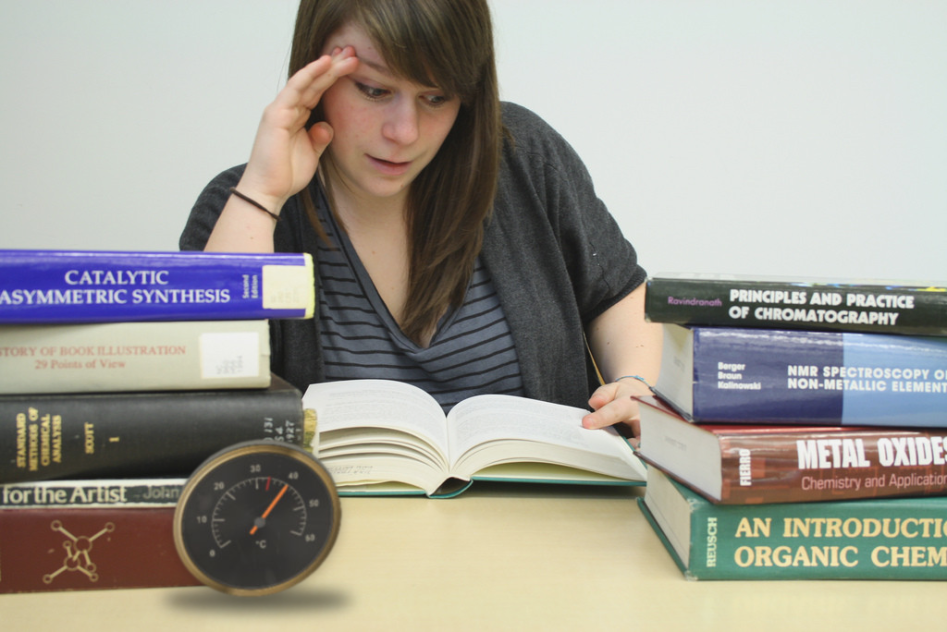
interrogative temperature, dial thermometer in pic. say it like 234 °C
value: 40 °C
